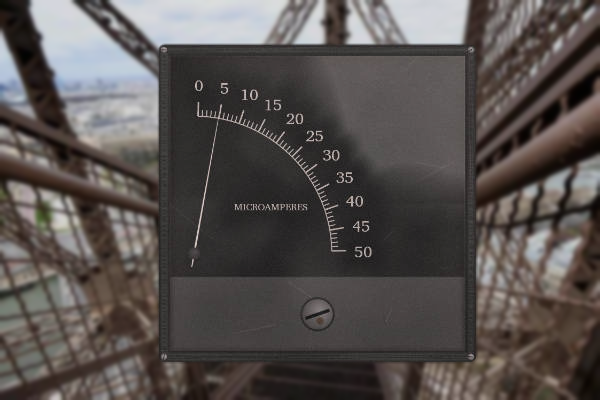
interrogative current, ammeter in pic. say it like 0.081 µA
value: 5 µA
